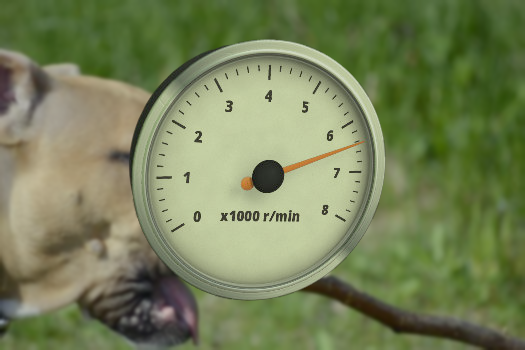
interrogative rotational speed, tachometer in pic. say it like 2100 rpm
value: 6400 rpm
